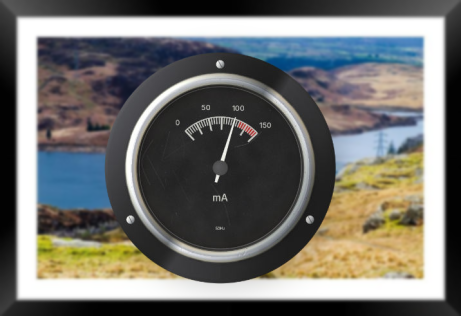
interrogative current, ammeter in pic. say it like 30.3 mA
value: 100 mA
